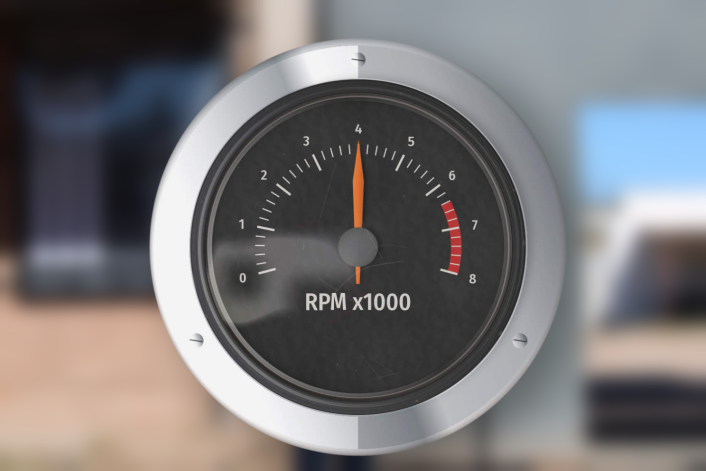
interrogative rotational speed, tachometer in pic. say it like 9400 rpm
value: 4000 rpm
